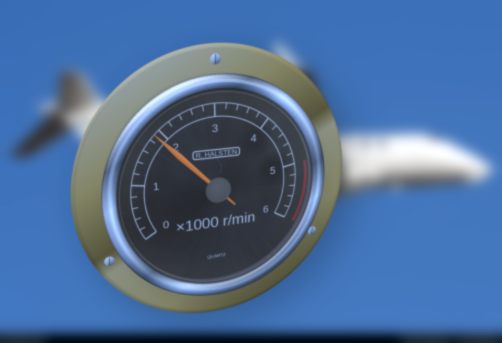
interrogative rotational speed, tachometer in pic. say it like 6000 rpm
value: 1900 rpm
